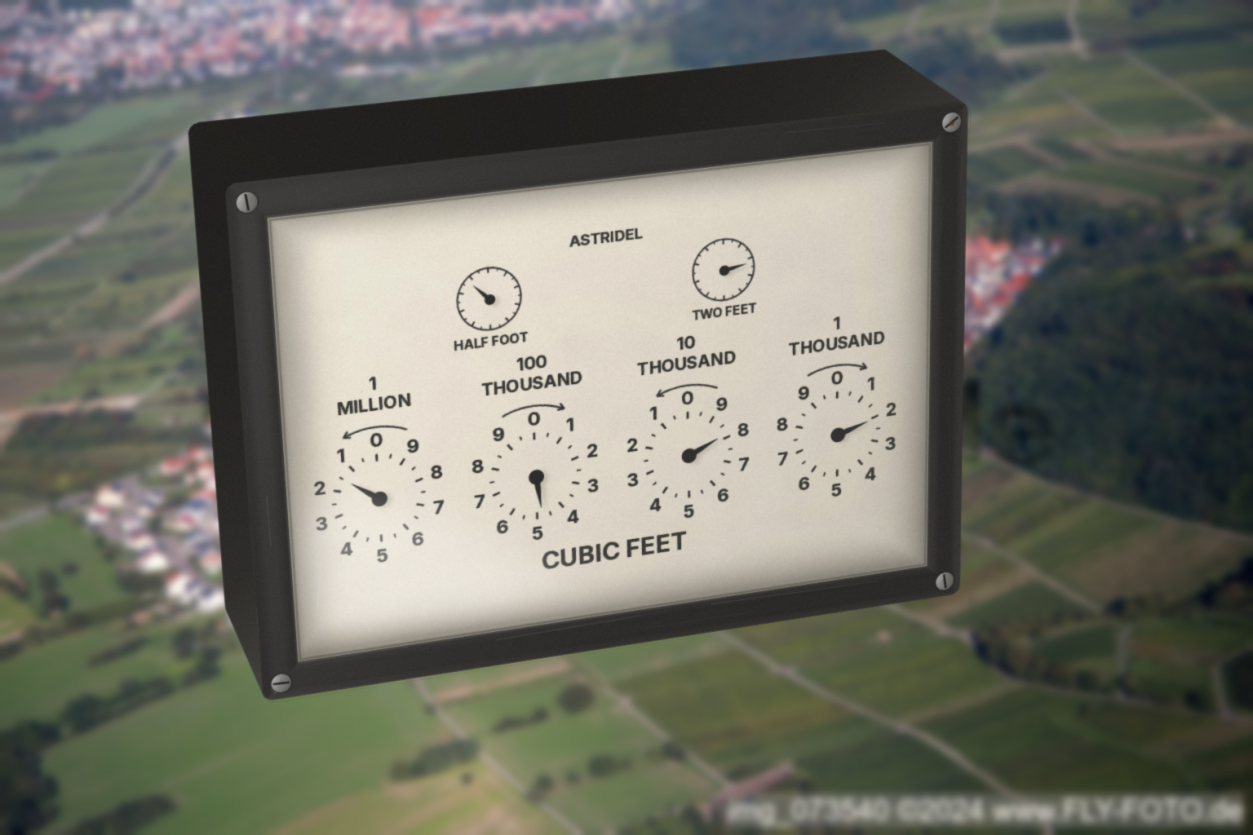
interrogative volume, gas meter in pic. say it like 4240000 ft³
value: 148200 ft³
